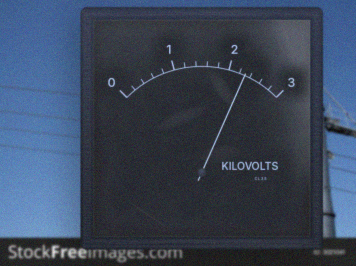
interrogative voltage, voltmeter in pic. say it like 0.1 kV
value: 2.3 kV
